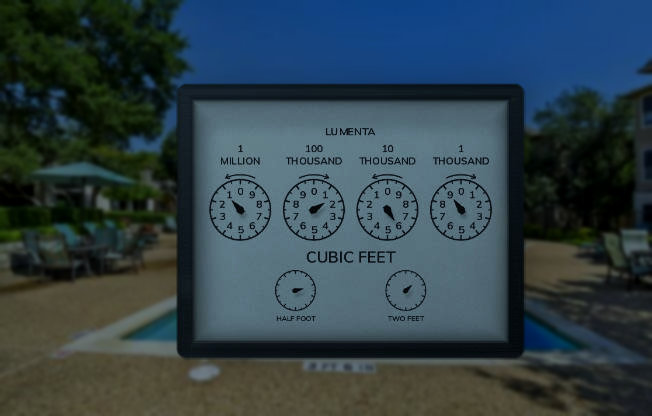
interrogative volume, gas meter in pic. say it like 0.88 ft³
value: 115900 ft³
